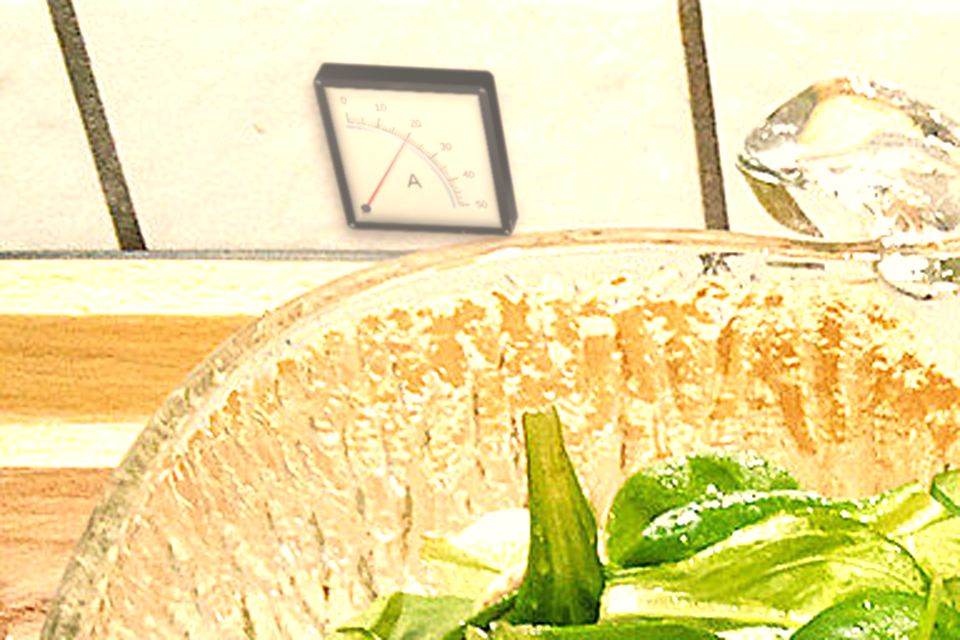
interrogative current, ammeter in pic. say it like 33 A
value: 20 A
